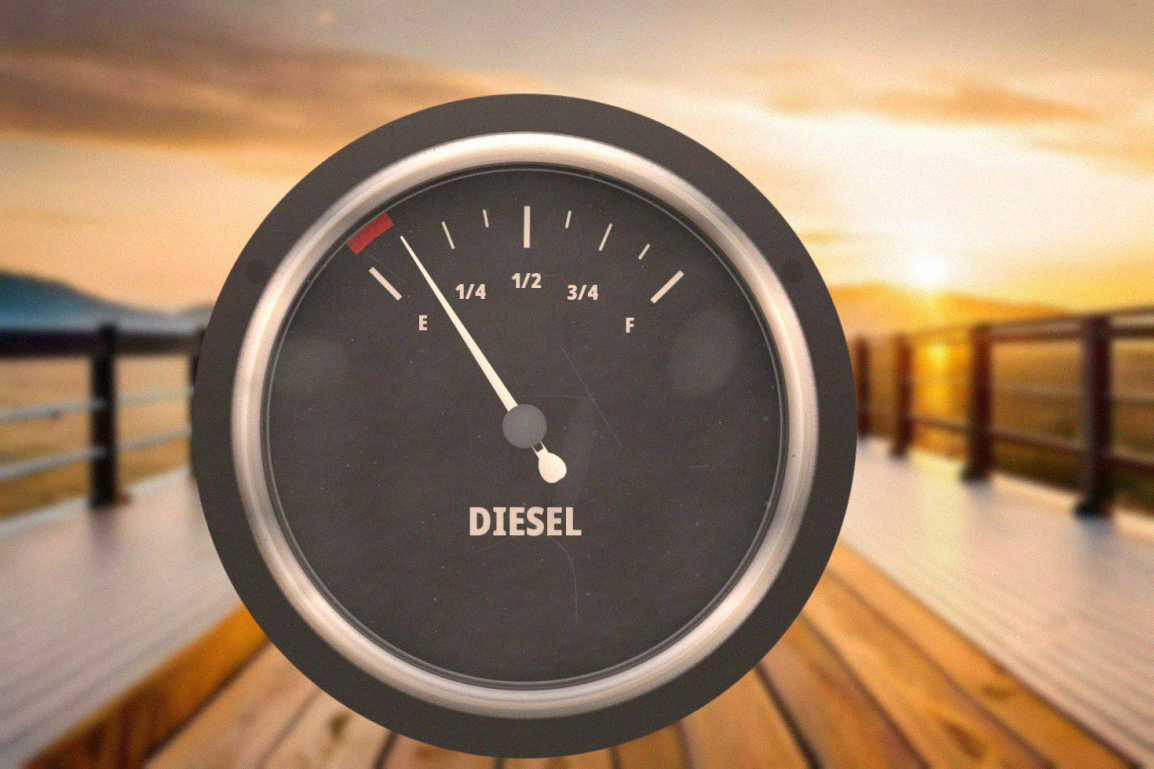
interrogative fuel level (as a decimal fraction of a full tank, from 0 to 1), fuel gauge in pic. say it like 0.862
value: 0.125
